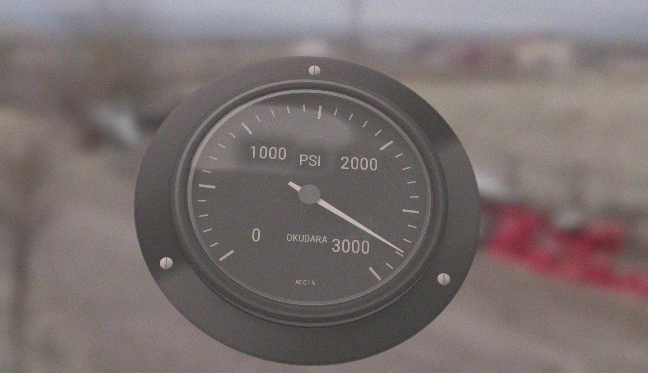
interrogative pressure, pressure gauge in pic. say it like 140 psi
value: 2800 psi
